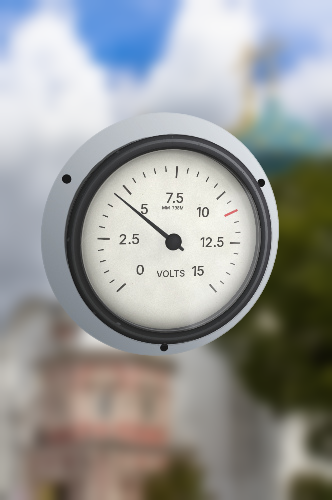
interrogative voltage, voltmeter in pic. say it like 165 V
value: 4.5 V
